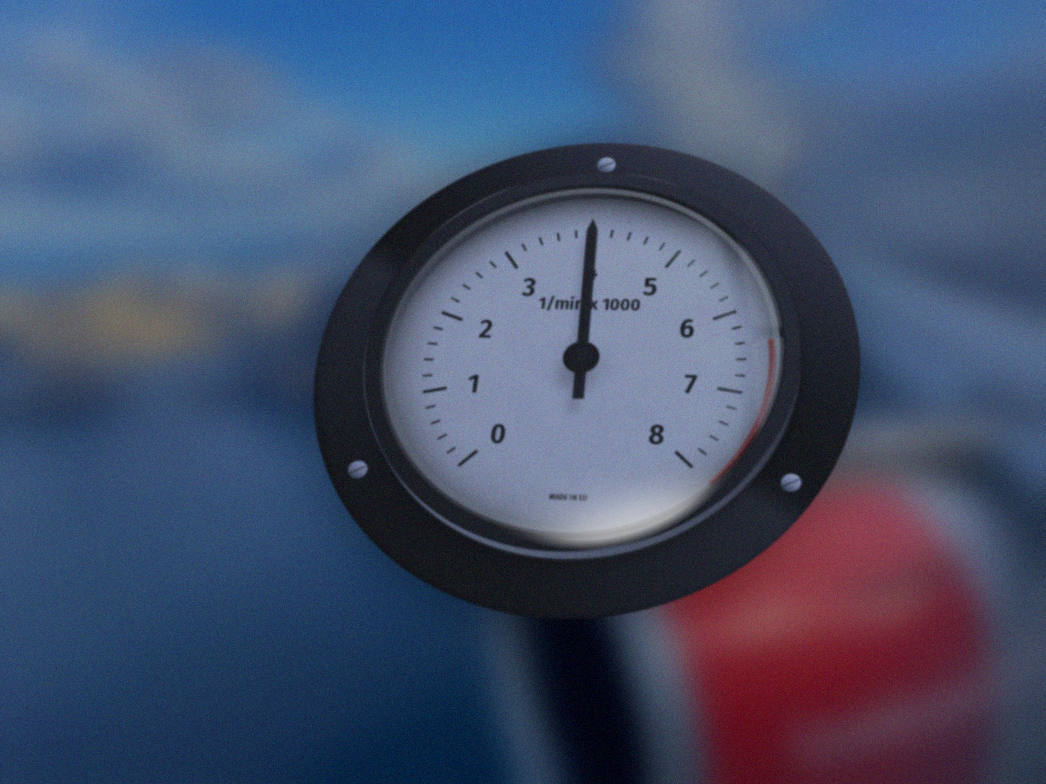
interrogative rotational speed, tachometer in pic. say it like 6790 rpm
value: 4000 rpm
